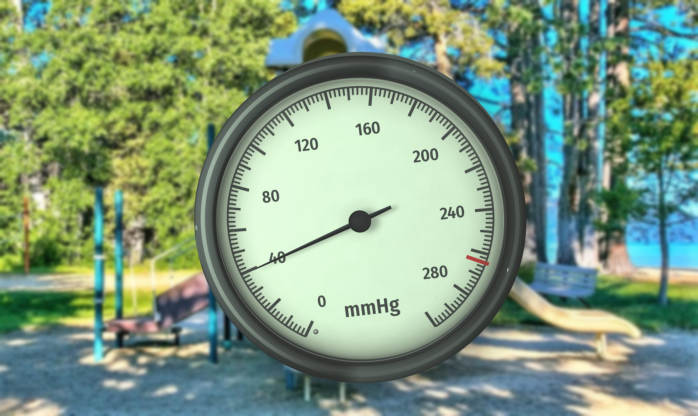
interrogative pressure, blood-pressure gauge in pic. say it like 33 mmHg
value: 40 mmHg
